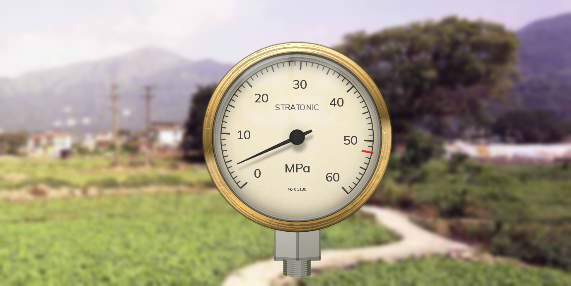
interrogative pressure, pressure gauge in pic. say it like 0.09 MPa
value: 4 MPa
